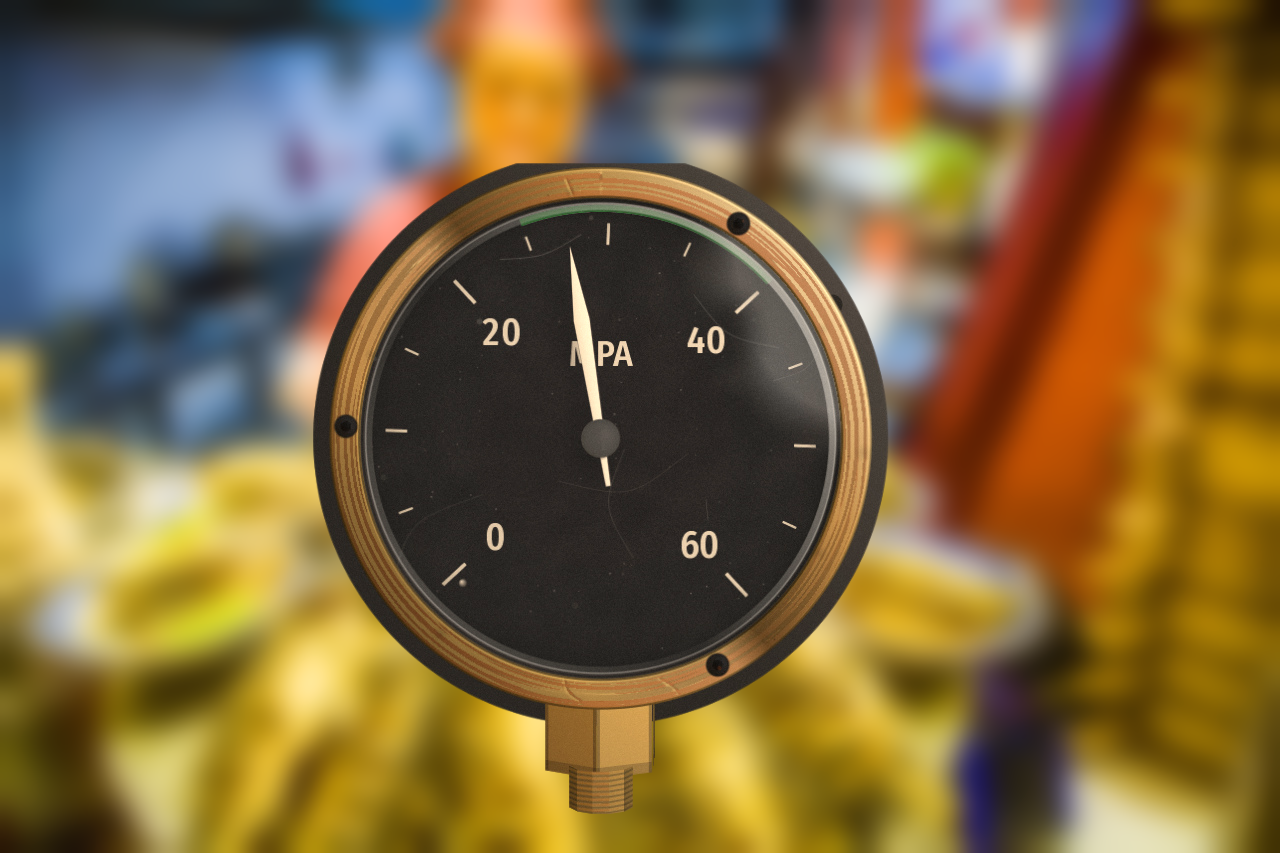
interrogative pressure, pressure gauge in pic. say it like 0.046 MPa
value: 27.5 MPa
